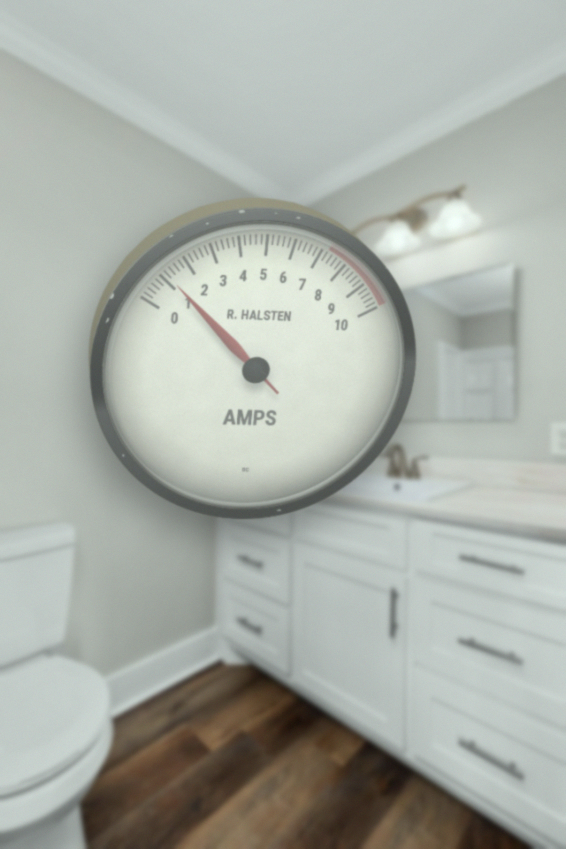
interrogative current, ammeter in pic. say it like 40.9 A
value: 1.2 A
